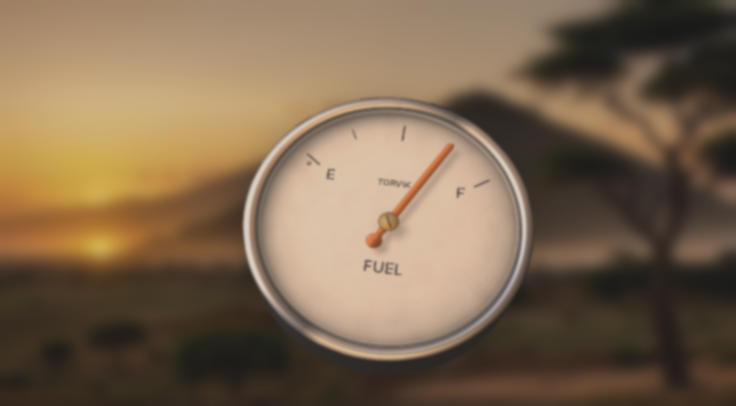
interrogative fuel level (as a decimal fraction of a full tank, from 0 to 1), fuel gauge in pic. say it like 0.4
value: 0.75
